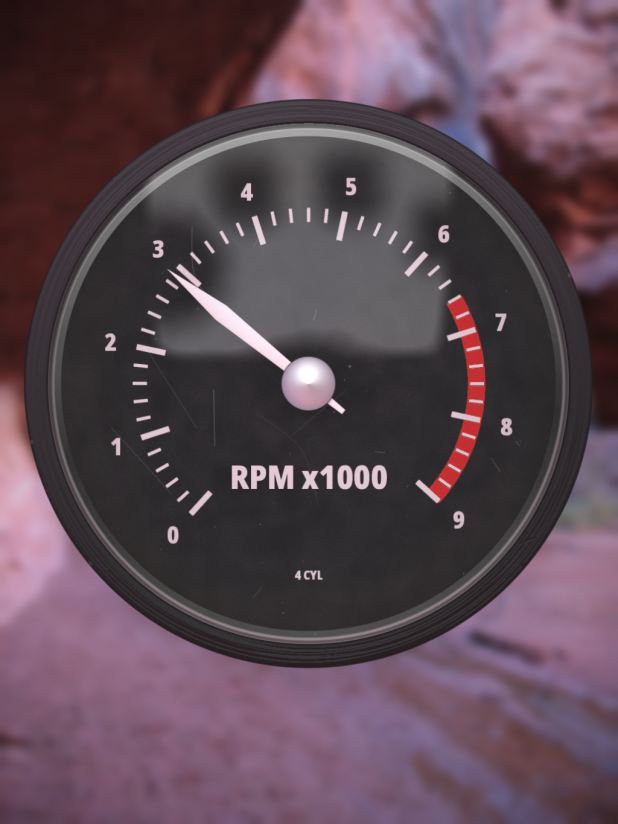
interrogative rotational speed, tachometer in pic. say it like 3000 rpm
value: 2900 rpm
